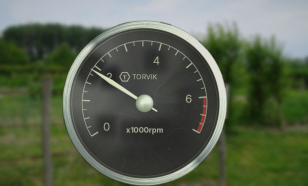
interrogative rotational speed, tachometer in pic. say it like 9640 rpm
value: 1875 rpm
